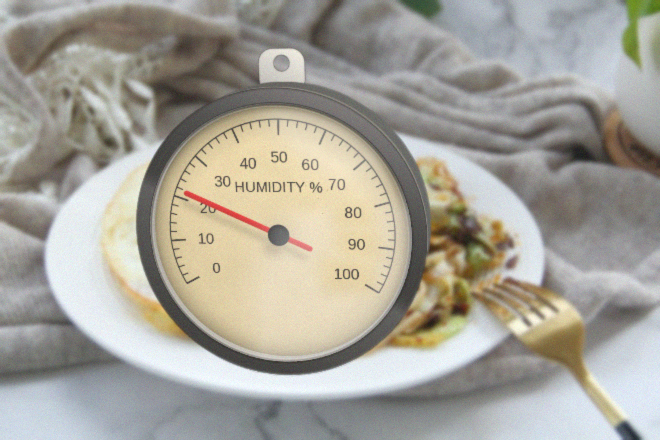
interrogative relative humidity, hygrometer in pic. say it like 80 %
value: 22 %
